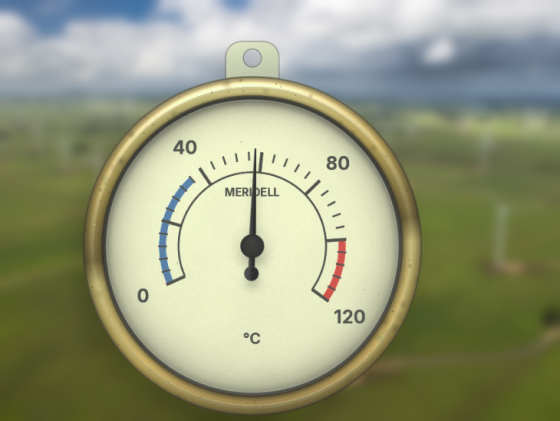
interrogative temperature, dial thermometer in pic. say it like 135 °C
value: 58 °C
